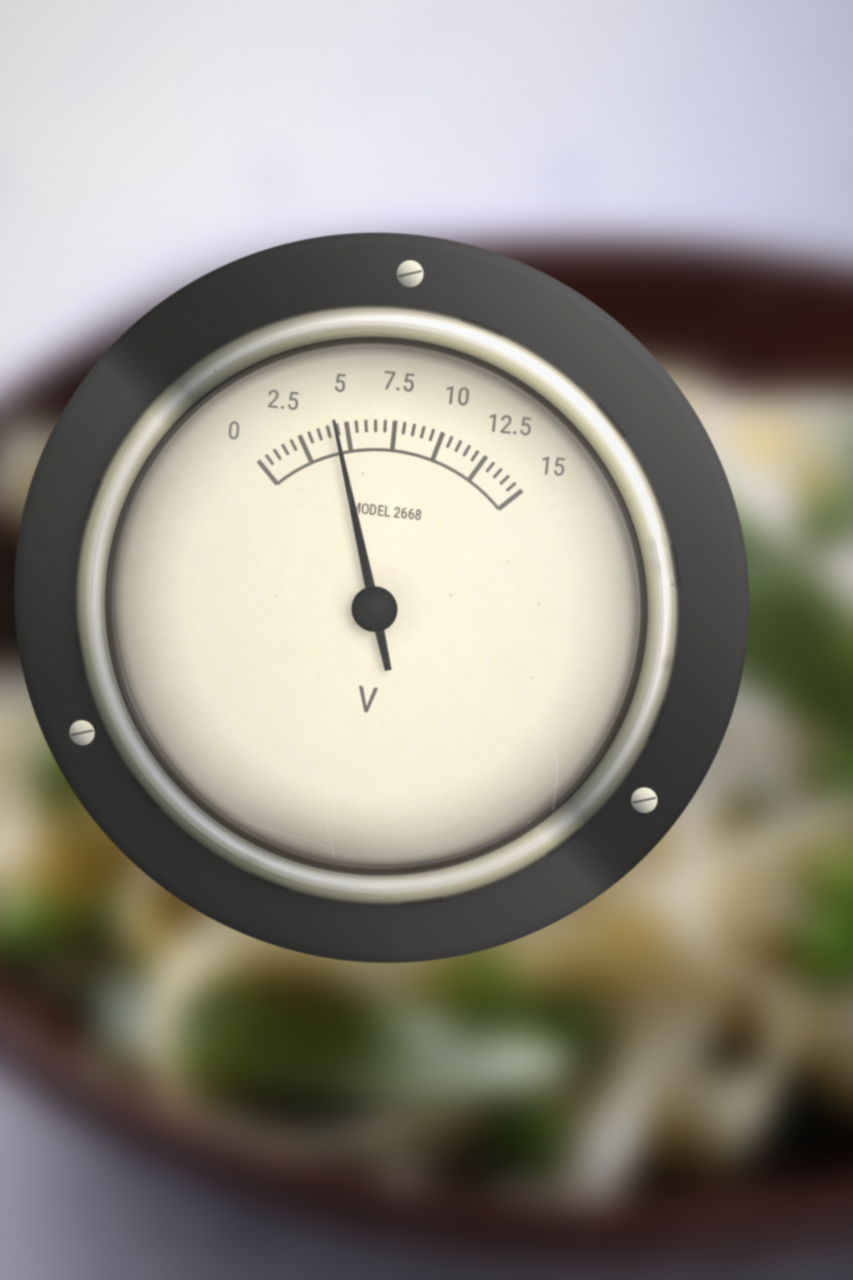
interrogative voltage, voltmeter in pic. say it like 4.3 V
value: 4.5 V
